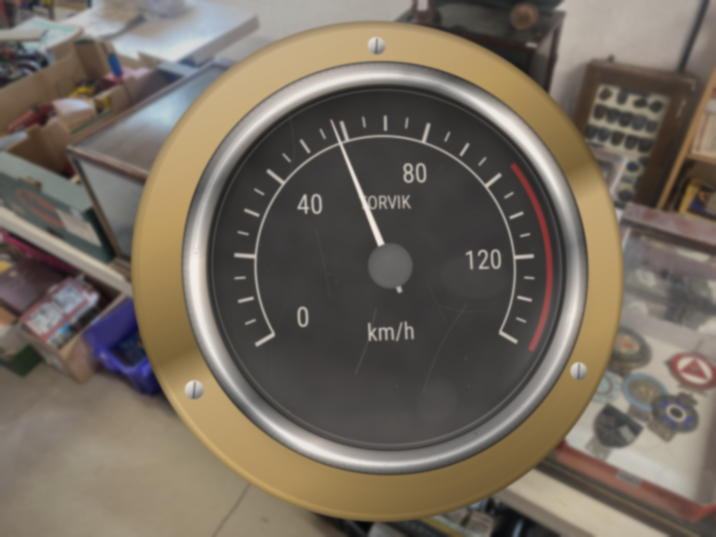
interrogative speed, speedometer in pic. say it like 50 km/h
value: 57.5 km/h
